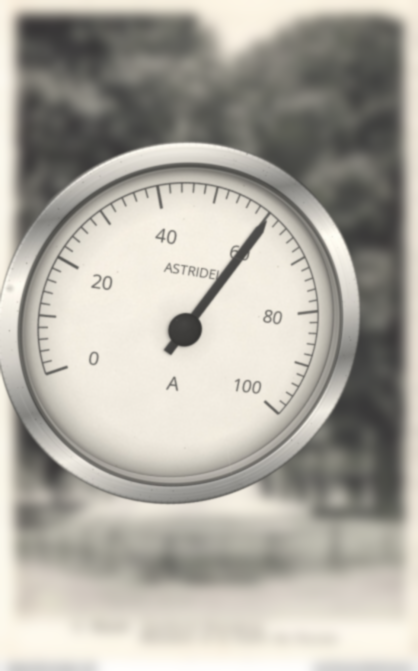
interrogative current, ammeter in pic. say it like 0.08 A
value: 60 A
